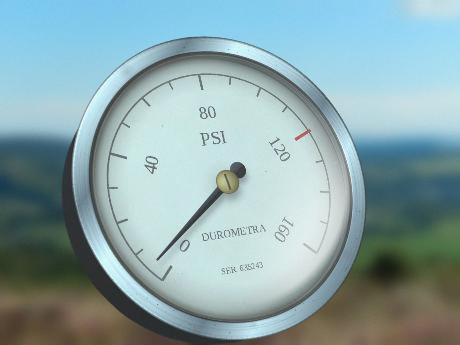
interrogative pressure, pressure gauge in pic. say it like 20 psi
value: 5 psi
